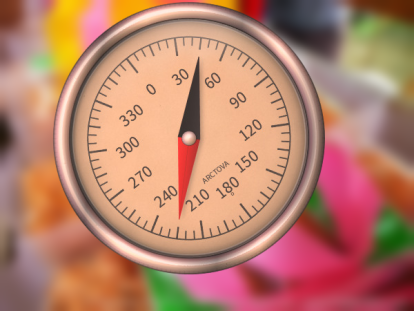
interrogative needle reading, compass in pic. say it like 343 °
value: 225 °
